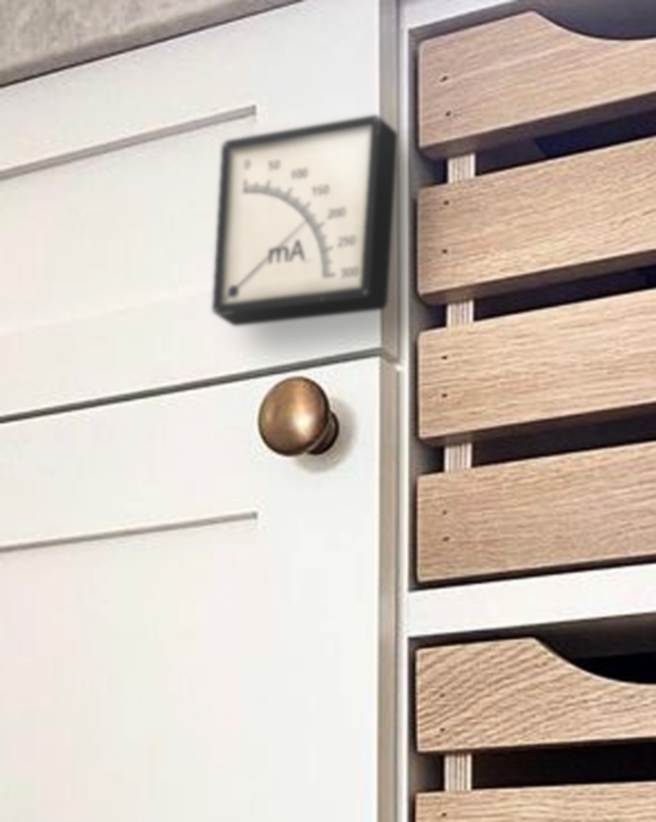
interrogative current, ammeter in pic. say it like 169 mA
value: 175 mA
